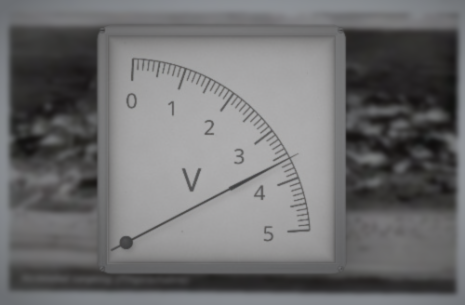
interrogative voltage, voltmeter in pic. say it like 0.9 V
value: 3.6 V
